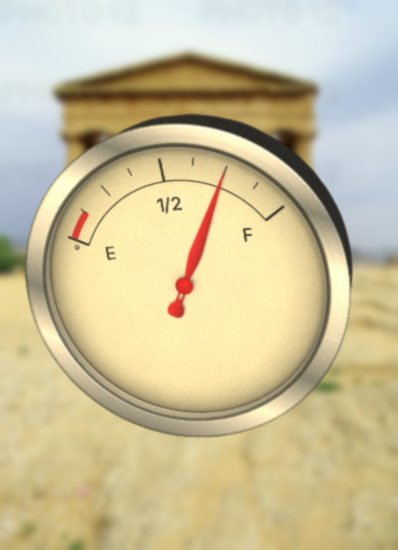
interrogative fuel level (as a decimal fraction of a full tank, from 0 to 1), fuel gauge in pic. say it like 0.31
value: 0.75
